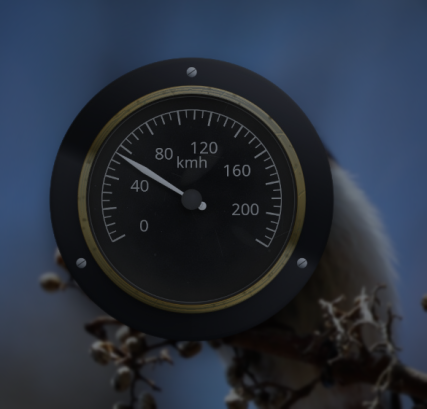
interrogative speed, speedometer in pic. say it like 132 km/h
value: 55 km/h
